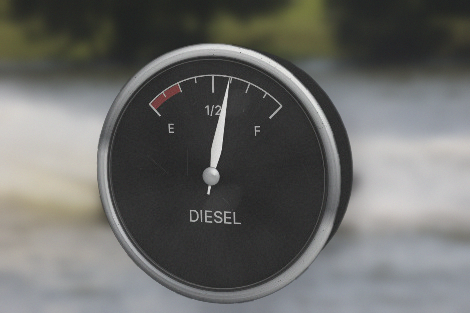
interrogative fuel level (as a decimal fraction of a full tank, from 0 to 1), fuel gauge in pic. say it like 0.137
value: 0.625
